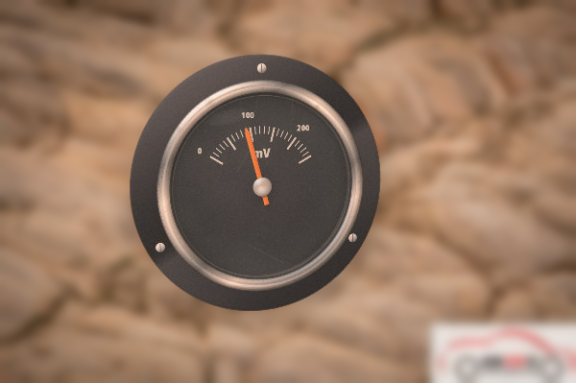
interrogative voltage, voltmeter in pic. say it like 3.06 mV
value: 90 mV
